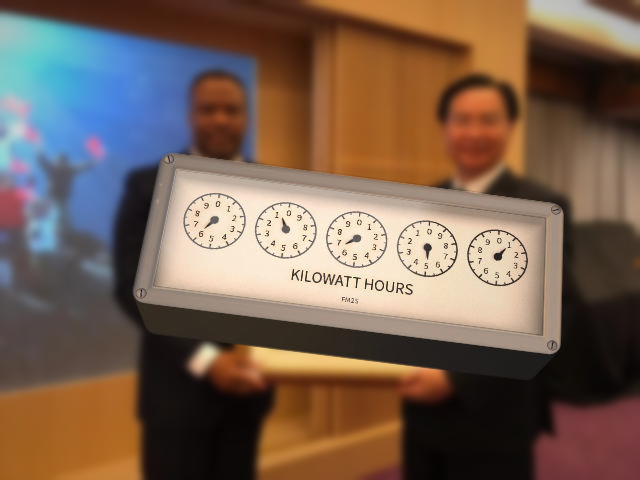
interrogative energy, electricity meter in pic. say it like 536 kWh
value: 60651 kWh
